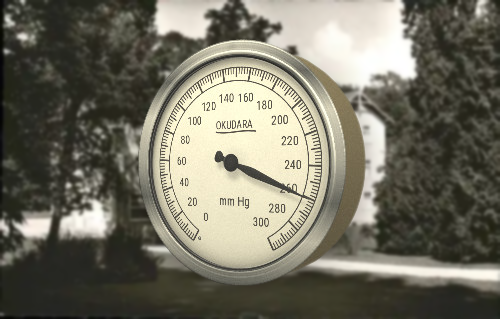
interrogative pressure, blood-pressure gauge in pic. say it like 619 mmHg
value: 260 mmHg
